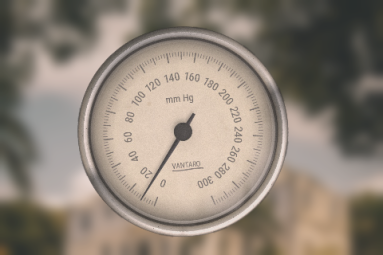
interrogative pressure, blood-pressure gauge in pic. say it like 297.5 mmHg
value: 10 mmHg
